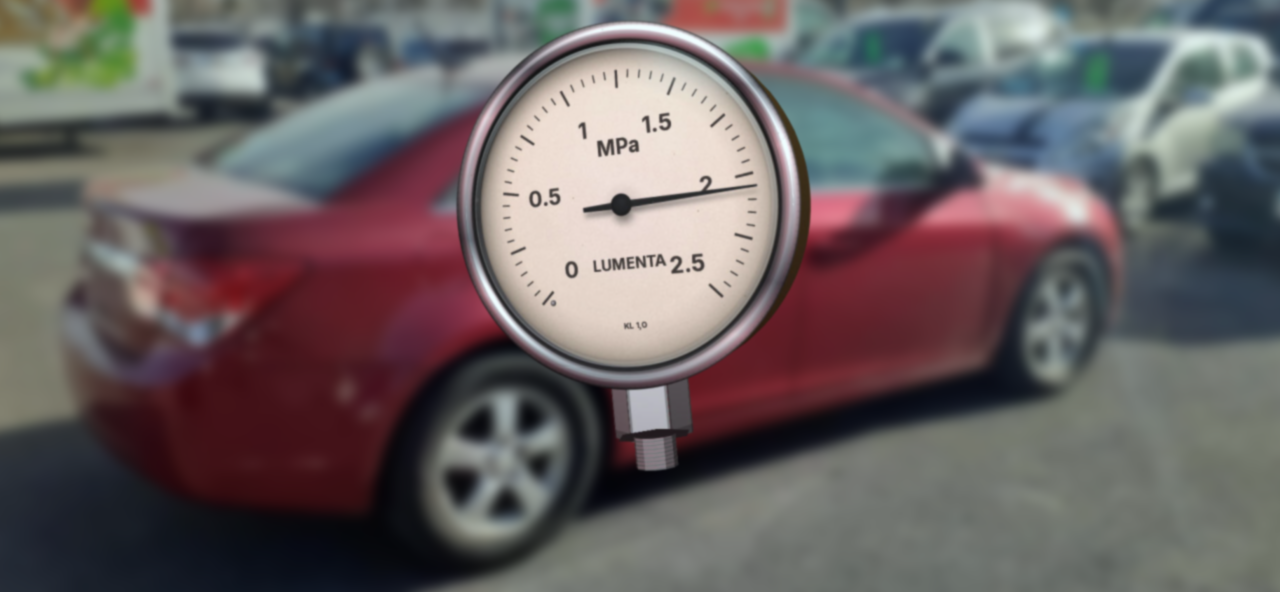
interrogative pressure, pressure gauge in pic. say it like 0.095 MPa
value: 2.05 MPa
